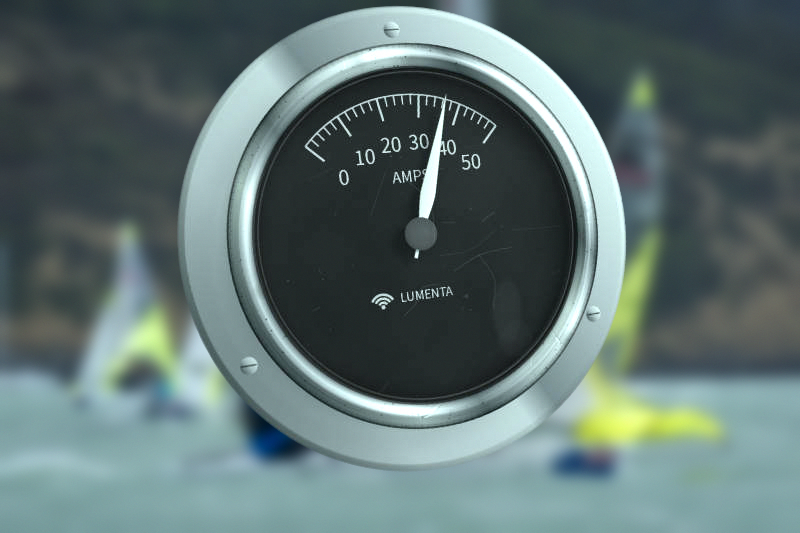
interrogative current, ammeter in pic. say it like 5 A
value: 36 A
